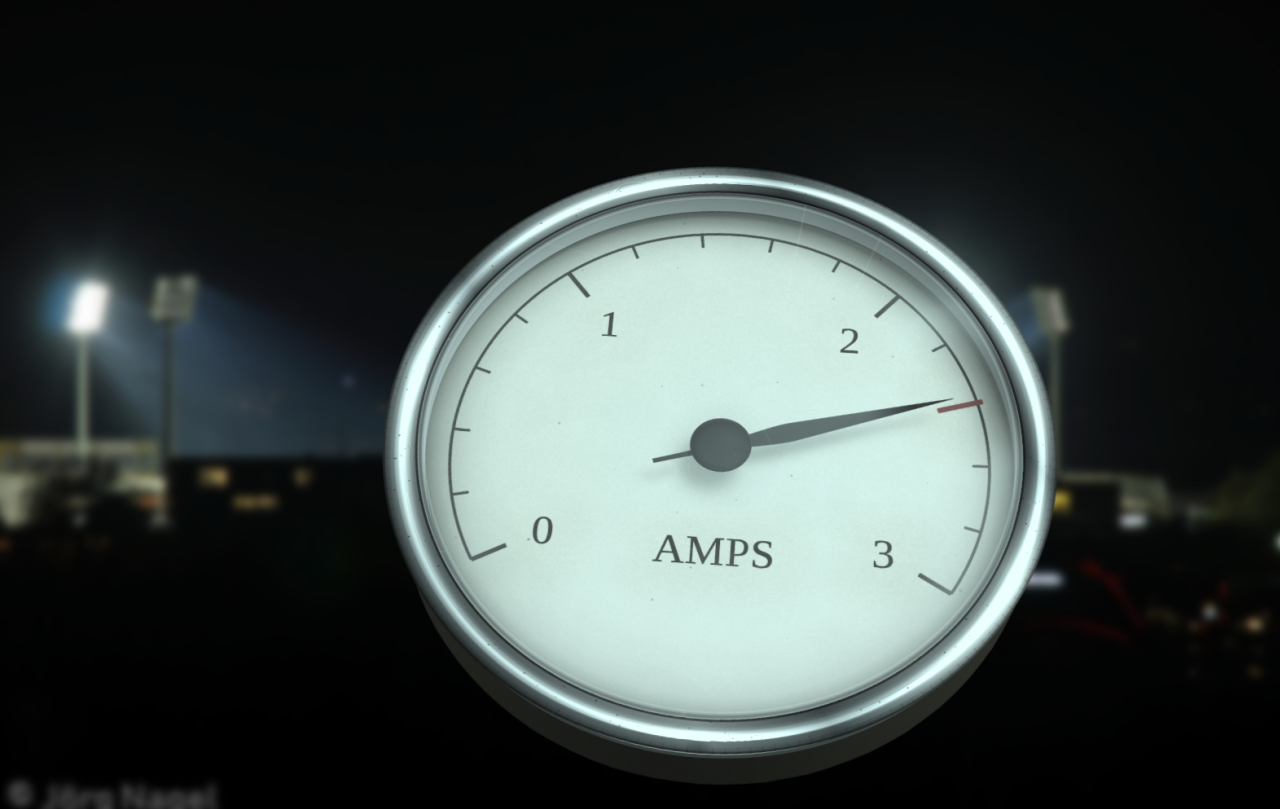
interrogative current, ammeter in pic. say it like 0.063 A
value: 2.4 A
